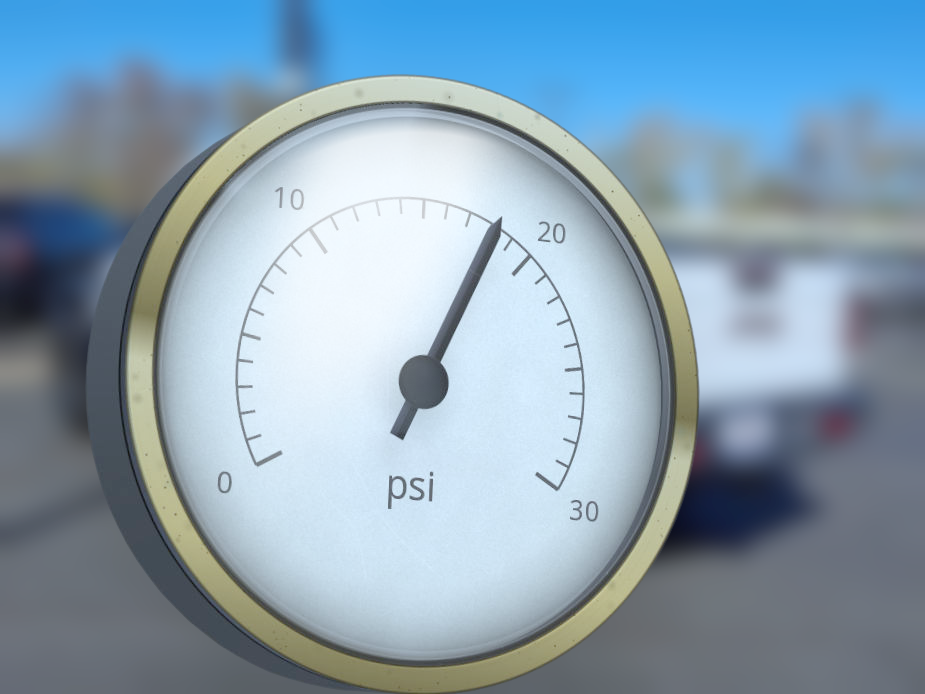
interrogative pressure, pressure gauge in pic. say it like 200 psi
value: 18 psi
